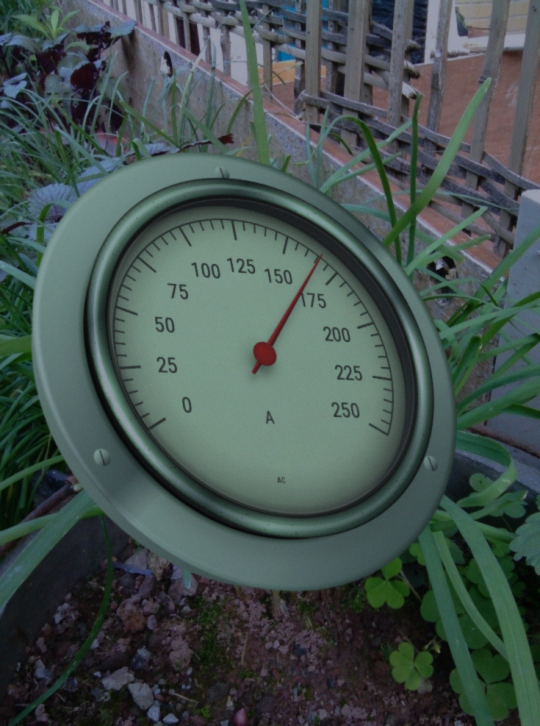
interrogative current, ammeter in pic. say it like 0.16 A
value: 165 A
